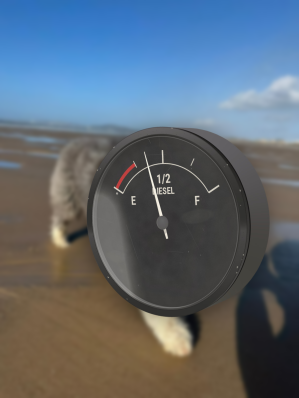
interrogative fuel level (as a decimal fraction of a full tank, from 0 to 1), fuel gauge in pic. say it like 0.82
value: 0.375
